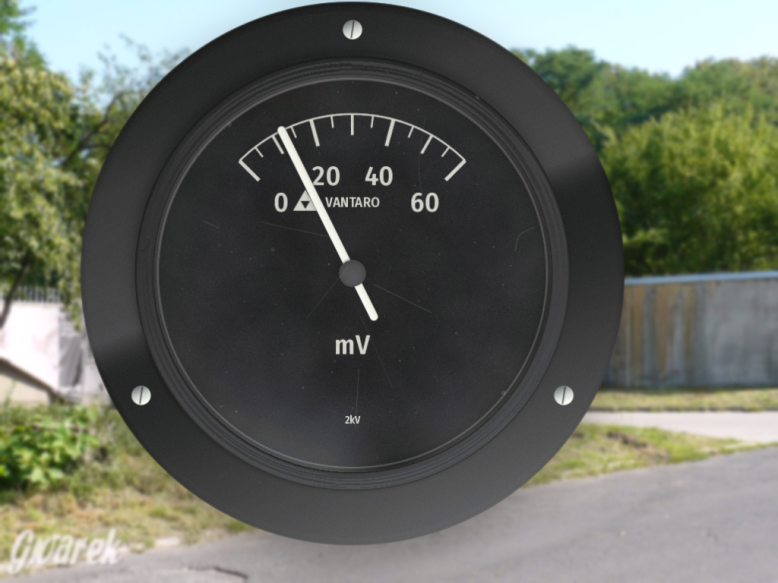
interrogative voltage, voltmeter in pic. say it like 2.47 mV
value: 12.5 mV
